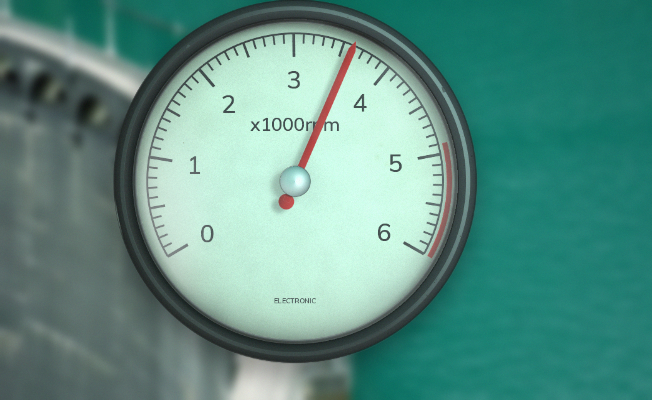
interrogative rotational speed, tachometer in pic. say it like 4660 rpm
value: 3600 rpm
